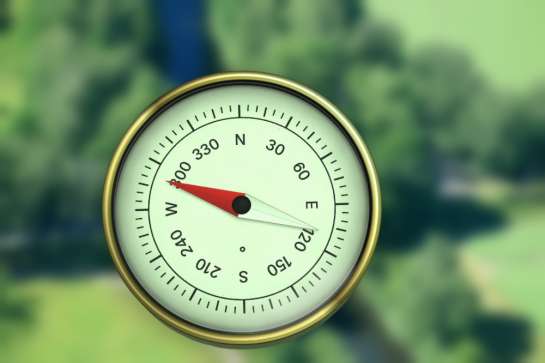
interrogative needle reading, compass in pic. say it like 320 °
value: 290 °
